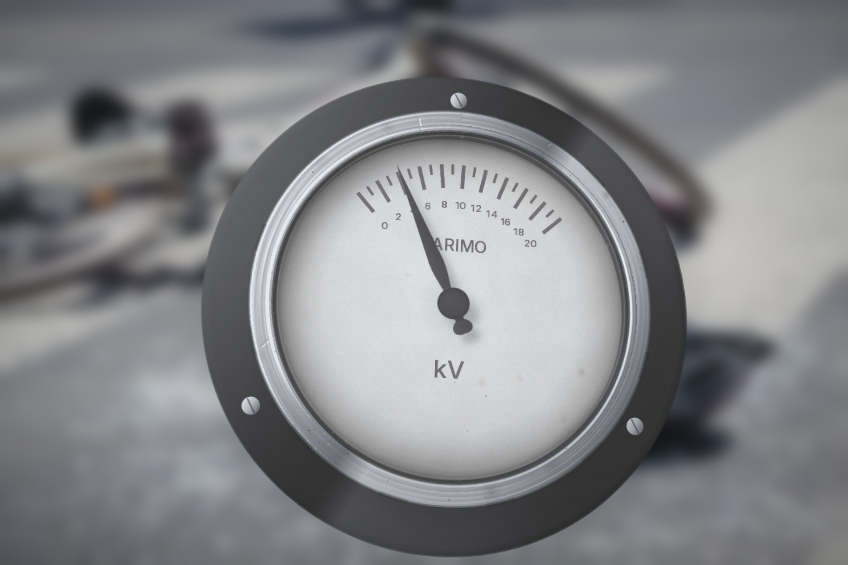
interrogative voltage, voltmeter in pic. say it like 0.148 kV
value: 4 kV
